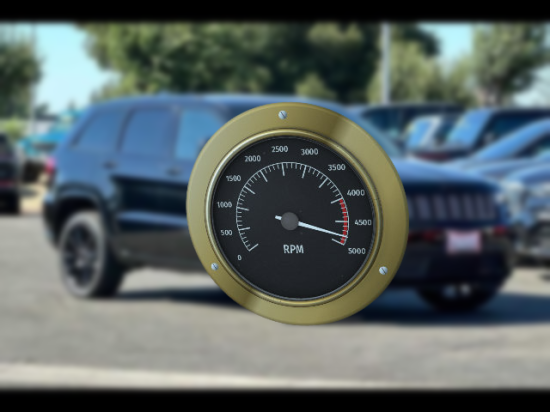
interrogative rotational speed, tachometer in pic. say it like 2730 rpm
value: 4800 rpm
